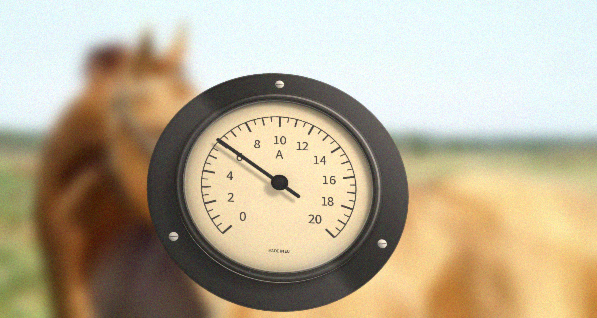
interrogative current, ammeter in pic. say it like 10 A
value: 6 A
